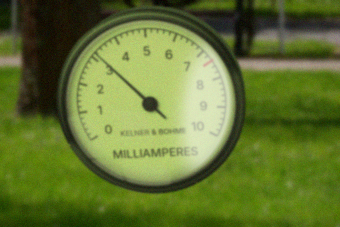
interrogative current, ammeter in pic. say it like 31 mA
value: 3.2 mA
